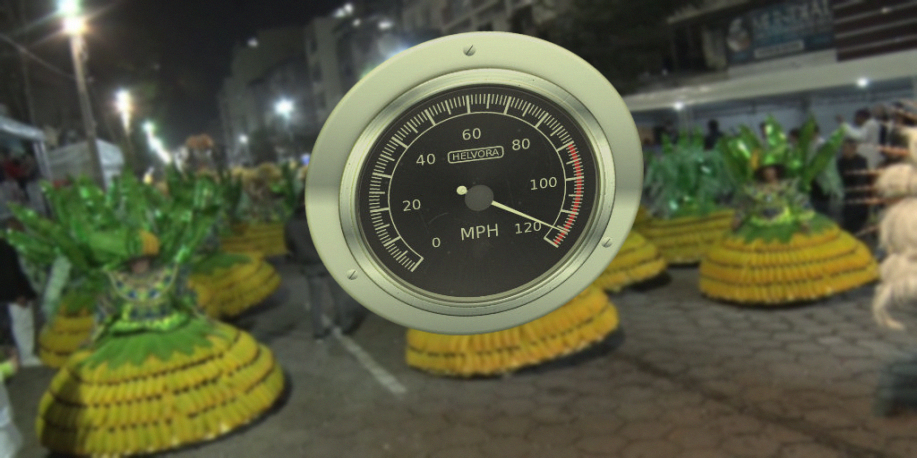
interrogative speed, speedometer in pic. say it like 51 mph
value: 115 mph
